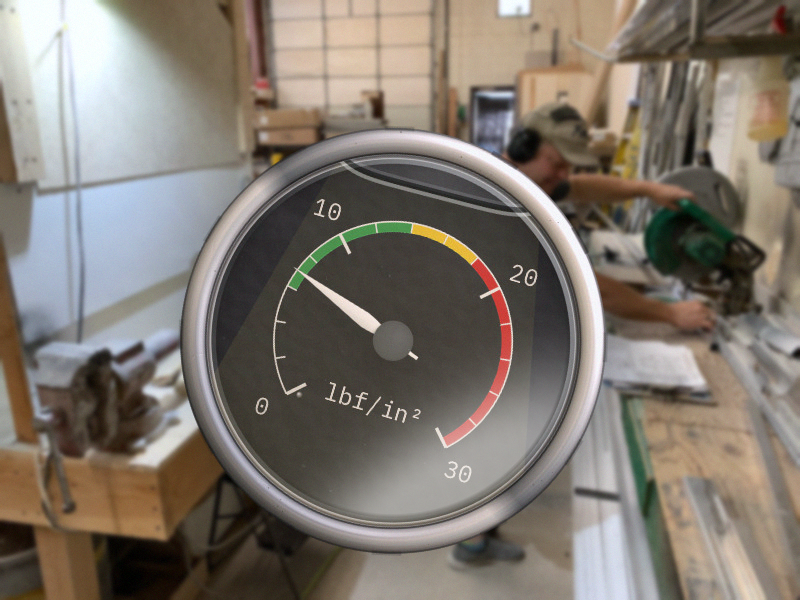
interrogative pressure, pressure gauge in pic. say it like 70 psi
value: 7 psi
